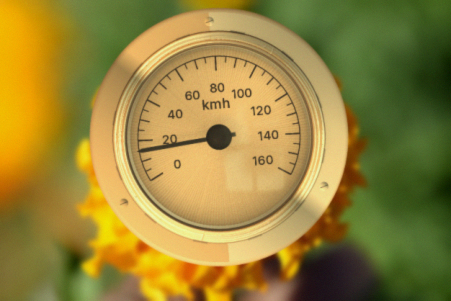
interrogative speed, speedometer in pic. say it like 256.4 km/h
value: 15 km/h
